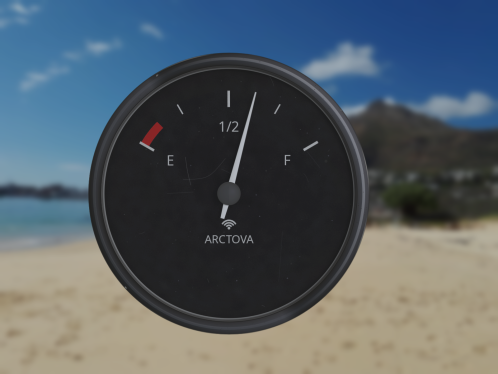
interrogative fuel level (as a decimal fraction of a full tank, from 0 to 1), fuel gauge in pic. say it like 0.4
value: 0.625
